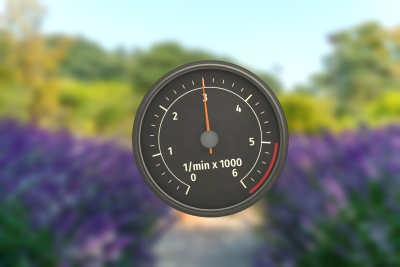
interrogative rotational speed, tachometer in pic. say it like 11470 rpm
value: 3000 rpm
